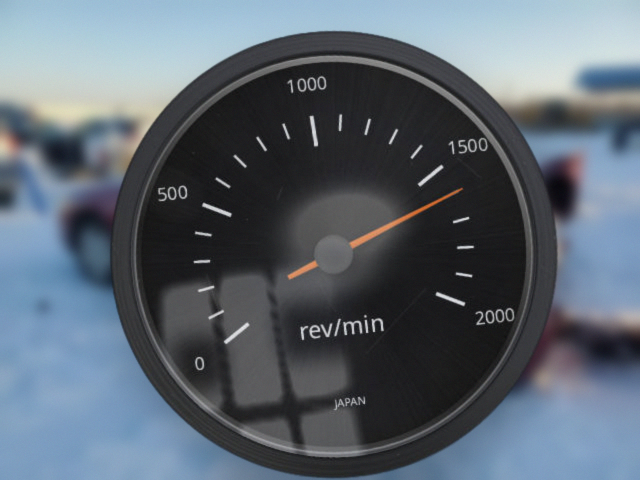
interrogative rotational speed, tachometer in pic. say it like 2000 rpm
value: 1600 rpm
